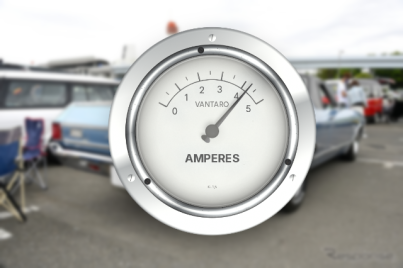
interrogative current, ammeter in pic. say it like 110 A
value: 4.25 A
